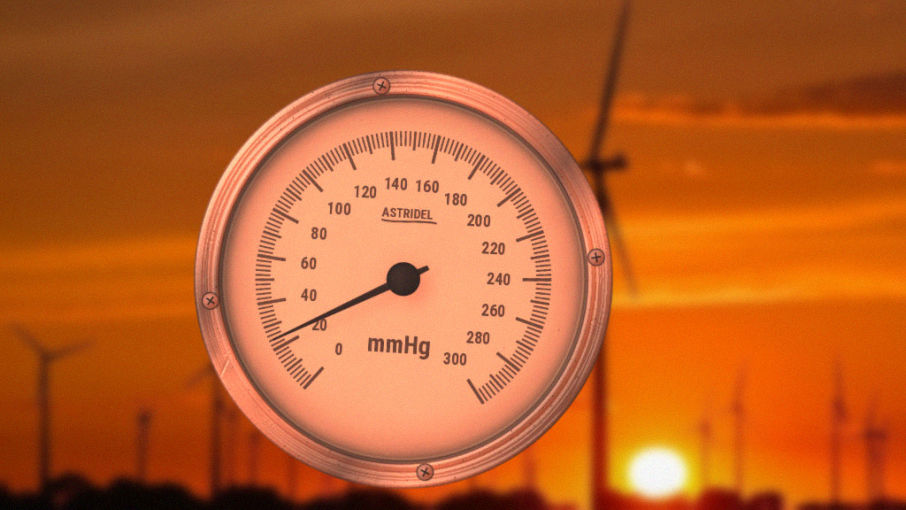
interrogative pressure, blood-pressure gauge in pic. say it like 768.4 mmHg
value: 24 mmHg
